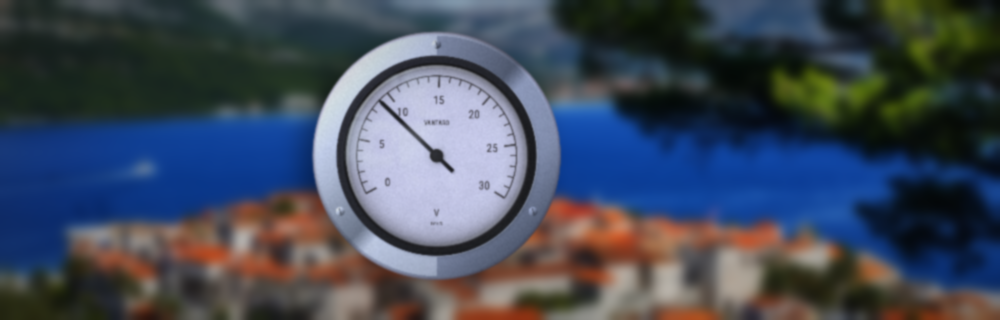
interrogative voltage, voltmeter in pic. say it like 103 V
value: 9 V
